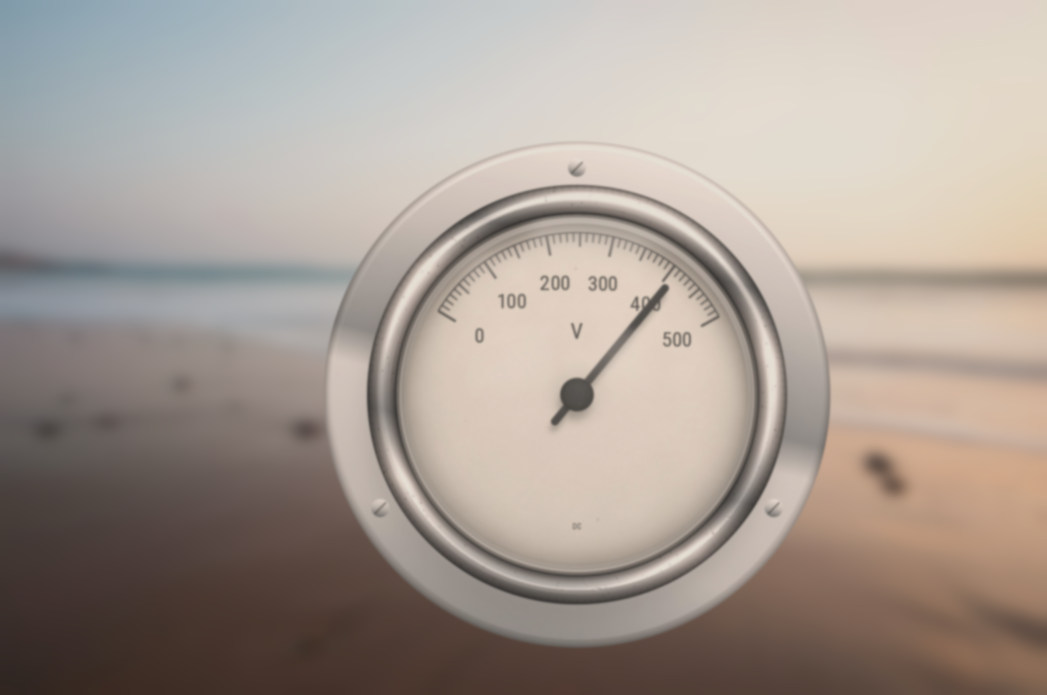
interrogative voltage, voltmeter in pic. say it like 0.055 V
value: 410 V
